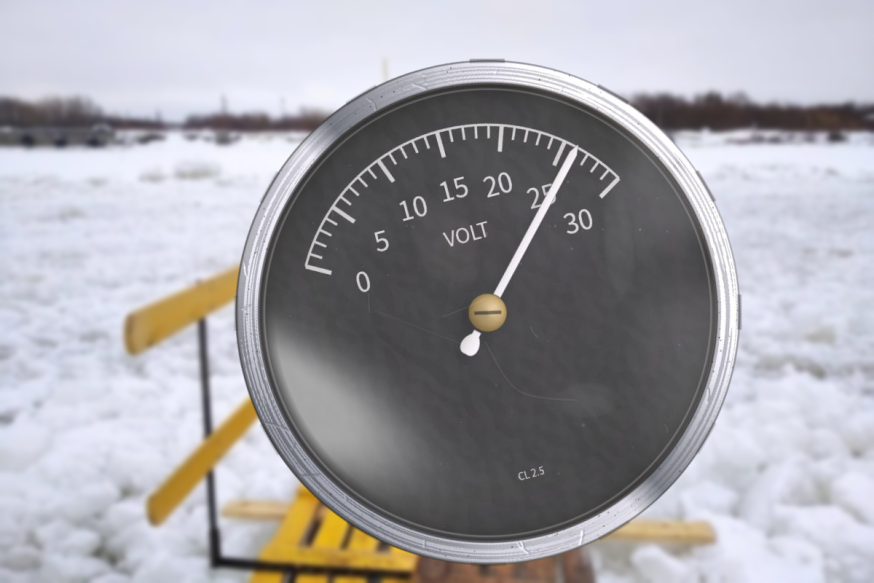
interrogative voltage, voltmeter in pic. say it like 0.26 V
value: 26 V
